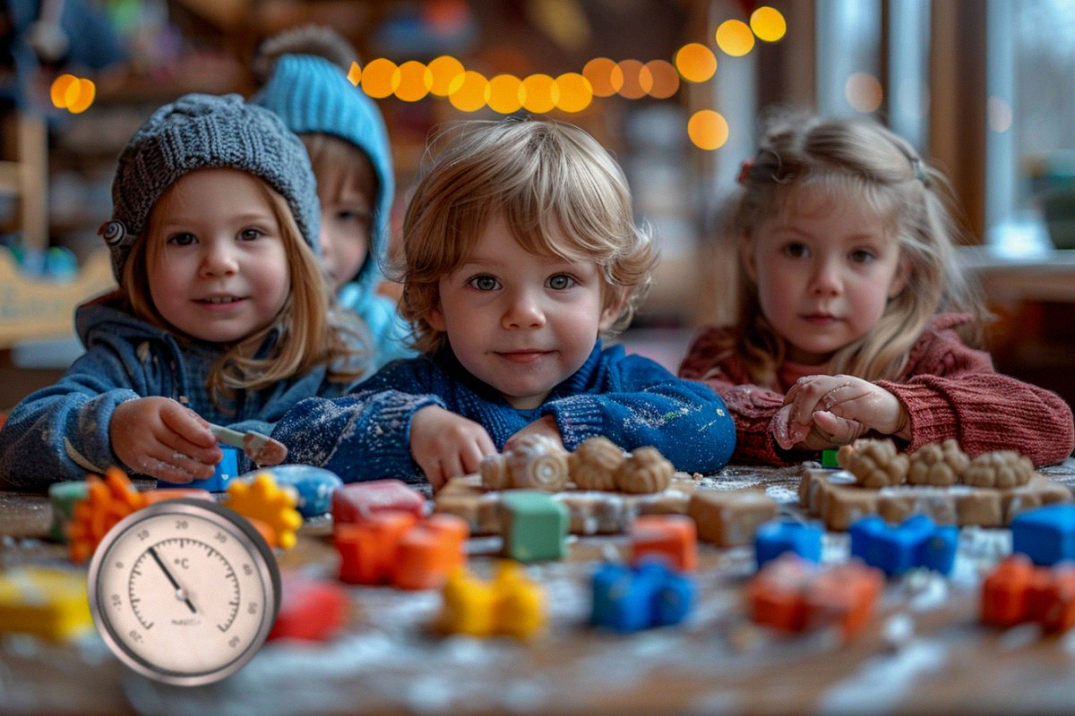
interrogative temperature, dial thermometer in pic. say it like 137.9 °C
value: 10 °C
